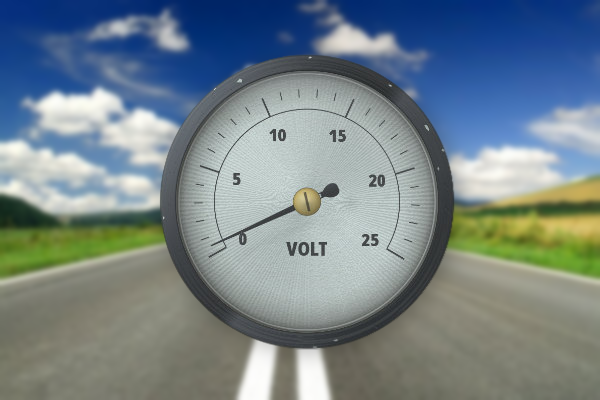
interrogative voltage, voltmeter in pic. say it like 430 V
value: 0.5 V
